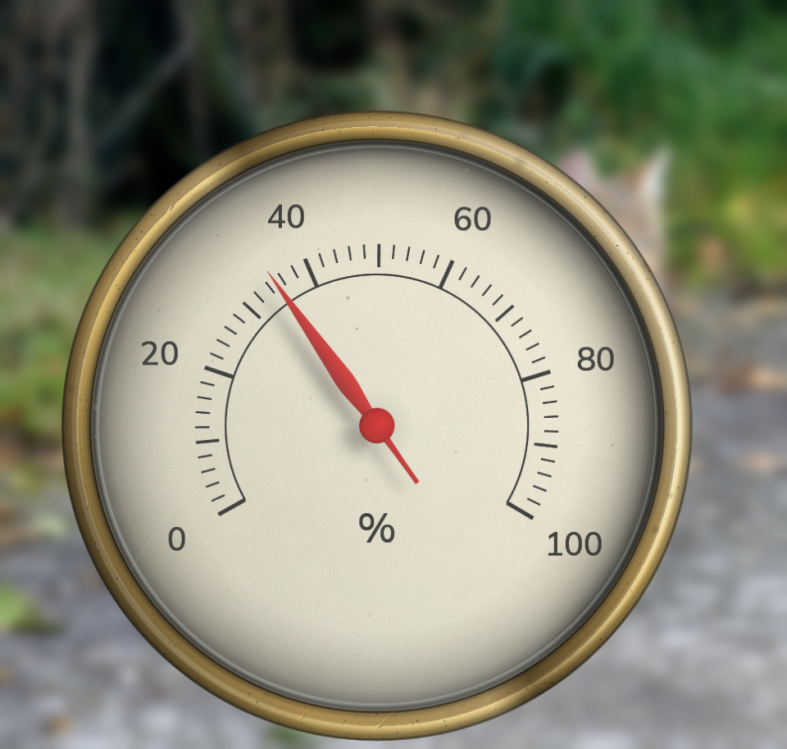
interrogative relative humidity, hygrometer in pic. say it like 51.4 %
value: 35 %
